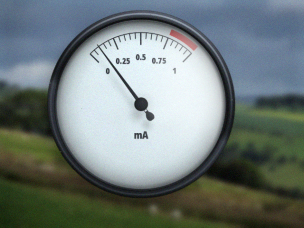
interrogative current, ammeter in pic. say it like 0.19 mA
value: 0.1 mA
